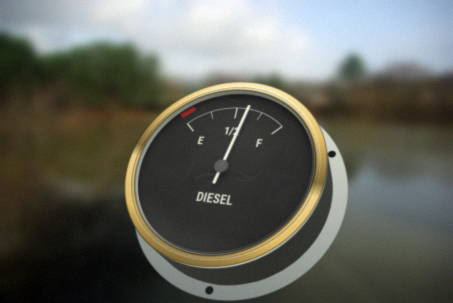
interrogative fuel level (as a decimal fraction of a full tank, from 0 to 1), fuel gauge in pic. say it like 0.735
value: 0.625
